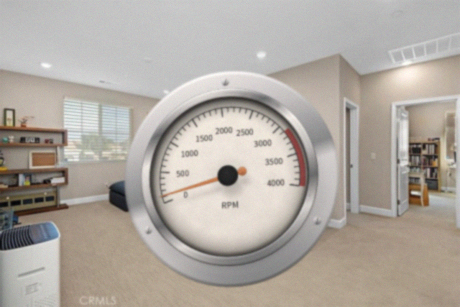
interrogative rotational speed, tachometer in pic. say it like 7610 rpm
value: 100 rpm
